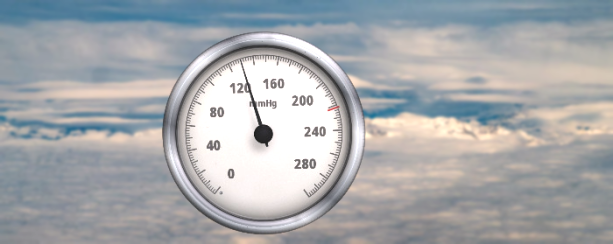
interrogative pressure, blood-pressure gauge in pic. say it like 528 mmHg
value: 130 mmHg
